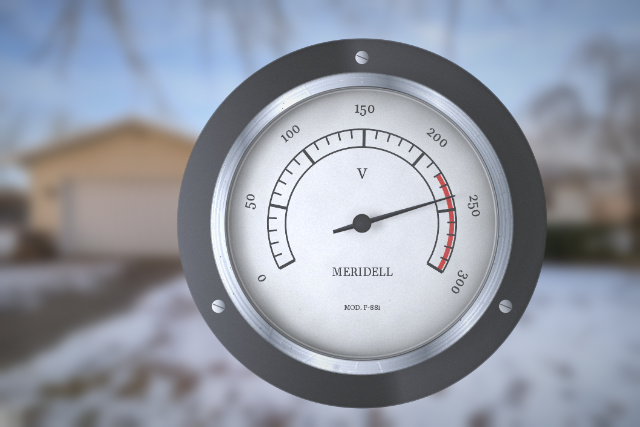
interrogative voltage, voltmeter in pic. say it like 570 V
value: 240 V
